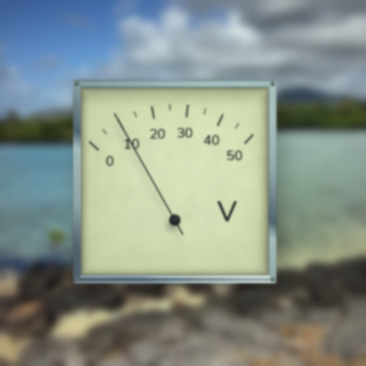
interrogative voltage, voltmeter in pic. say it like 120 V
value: 10 V
